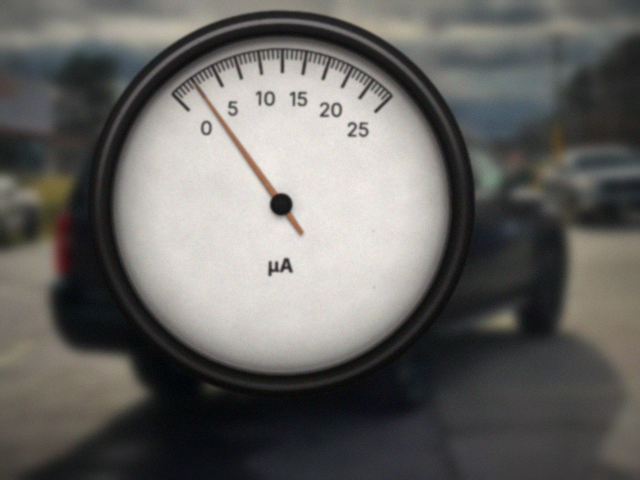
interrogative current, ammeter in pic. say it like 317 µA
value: 2.5 µA
